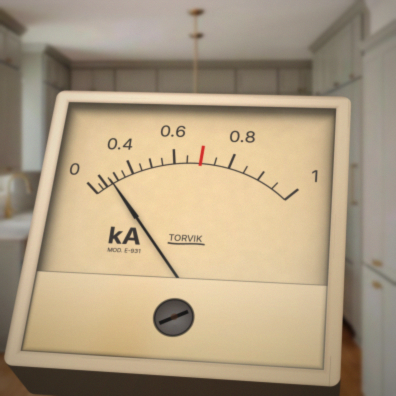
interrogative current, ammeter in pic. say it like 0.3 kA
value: 0.25 kA
